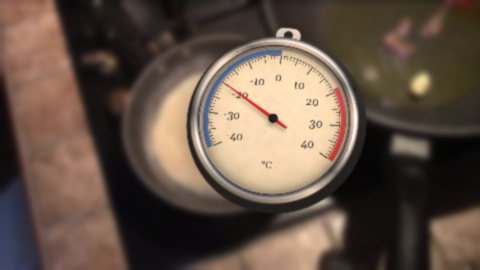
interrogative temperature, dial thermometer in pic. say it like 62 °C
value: -20 °C
